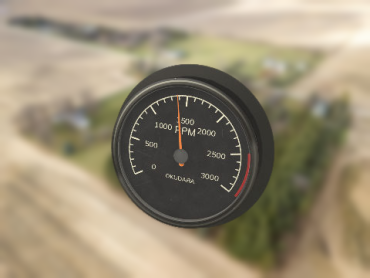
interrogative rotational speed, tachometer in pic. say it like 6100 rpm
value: 1400 rpm
